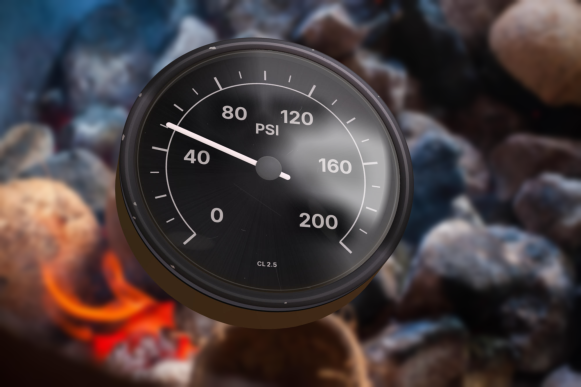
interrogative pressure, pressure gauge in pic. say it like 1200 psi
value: 50 psi
